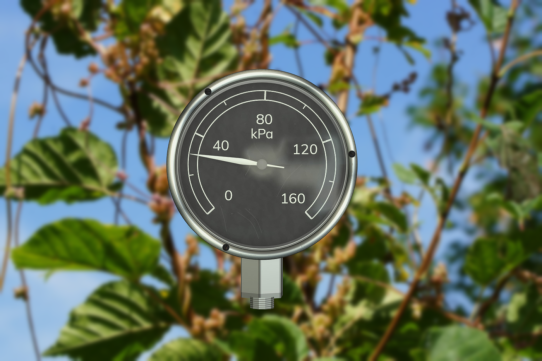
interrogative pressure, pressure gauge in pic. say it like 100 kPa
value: 30 kPa
